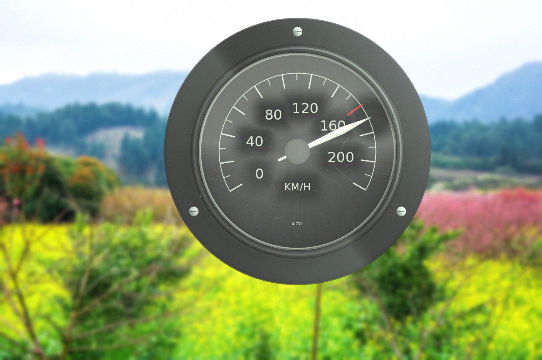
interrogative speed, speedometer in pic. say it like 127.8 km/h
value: 170 km/h
